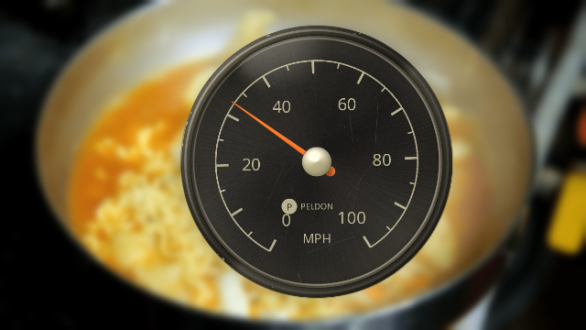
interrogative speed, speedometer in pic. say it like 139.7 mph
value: 32.5 mph
